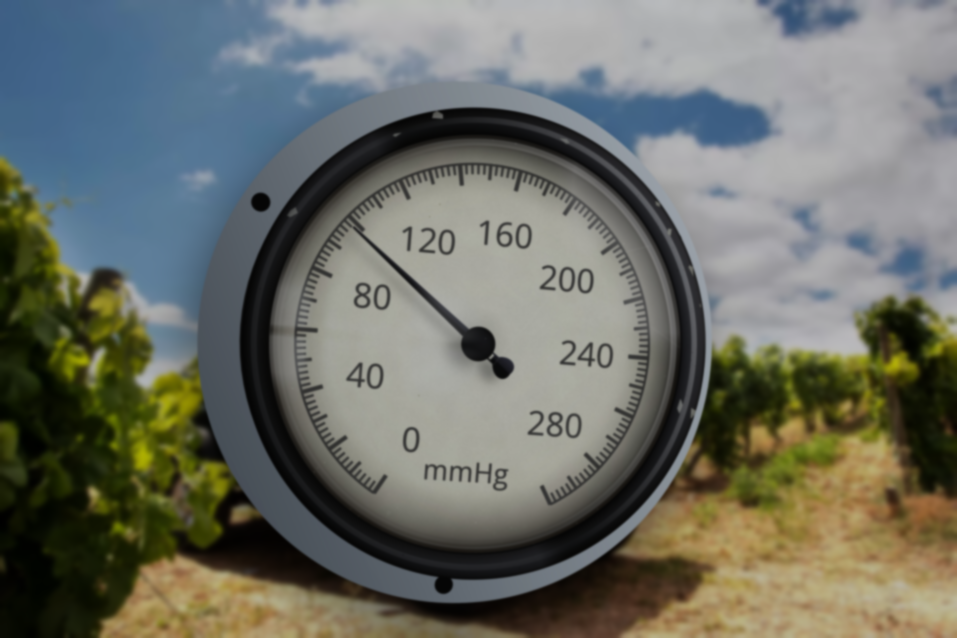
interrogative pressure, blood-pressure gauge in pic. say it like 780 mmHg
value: 98 mmHg
